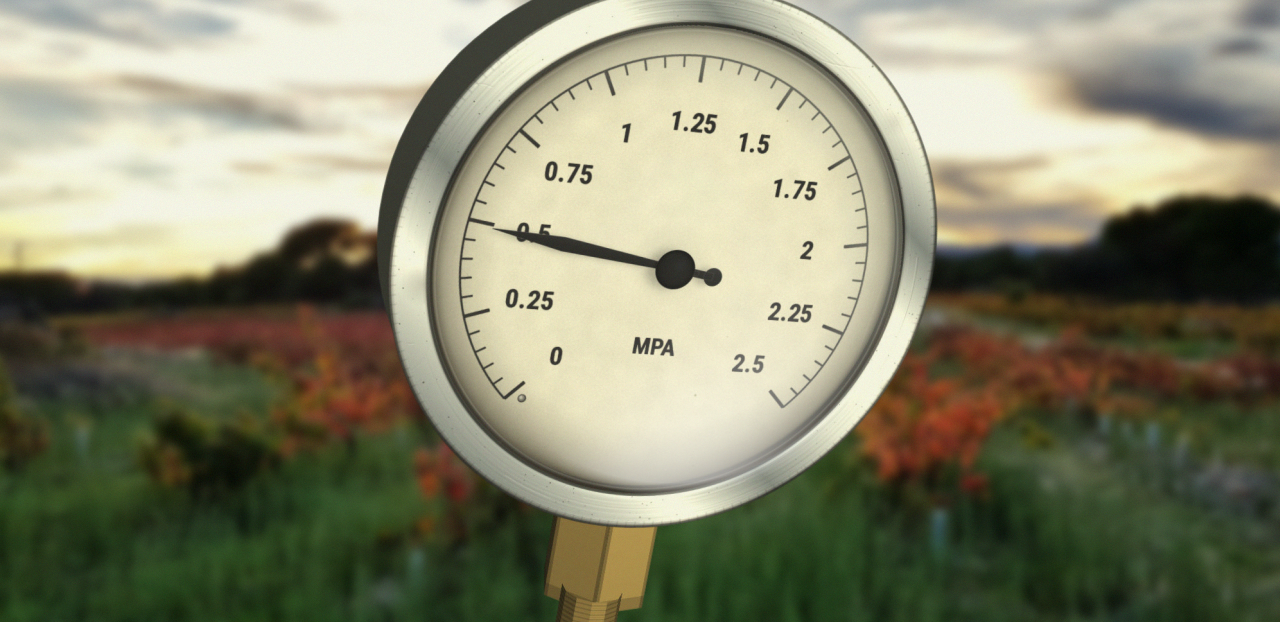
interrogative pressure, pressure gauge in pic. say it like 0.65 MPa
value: 0.5 MPa
